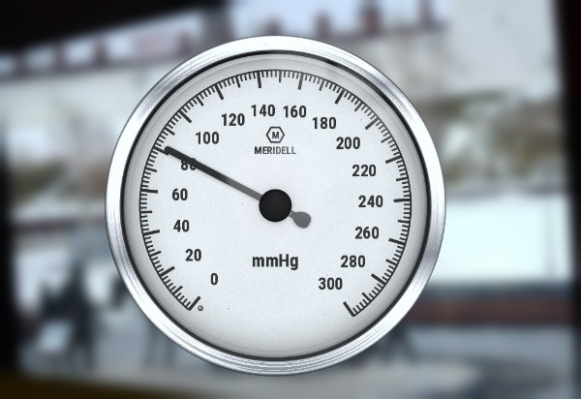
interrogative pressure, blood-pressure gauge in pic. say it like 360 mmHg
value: 82 mmHg
